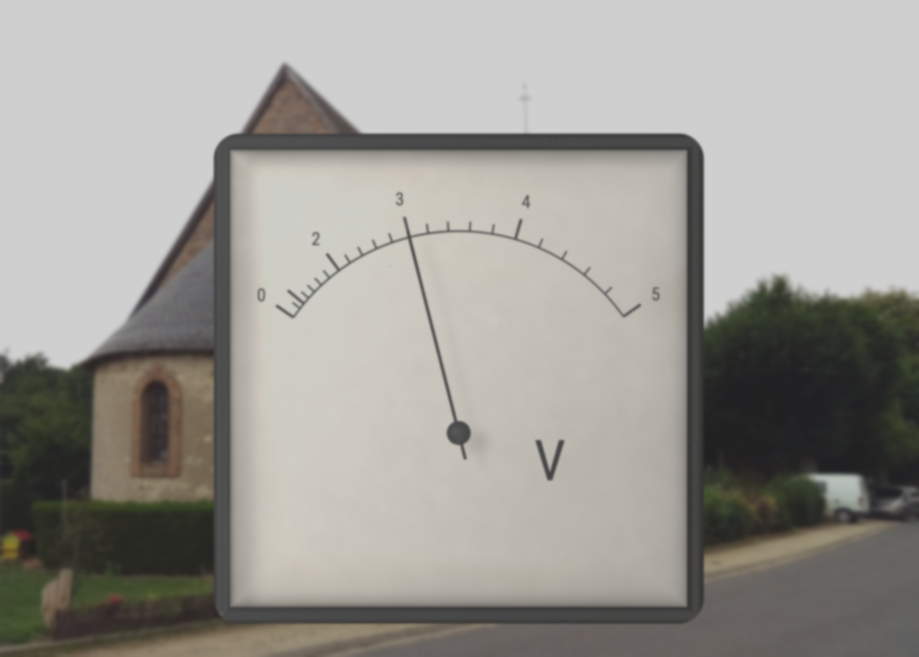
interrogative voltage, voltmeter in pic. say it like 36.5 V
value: 3 V
